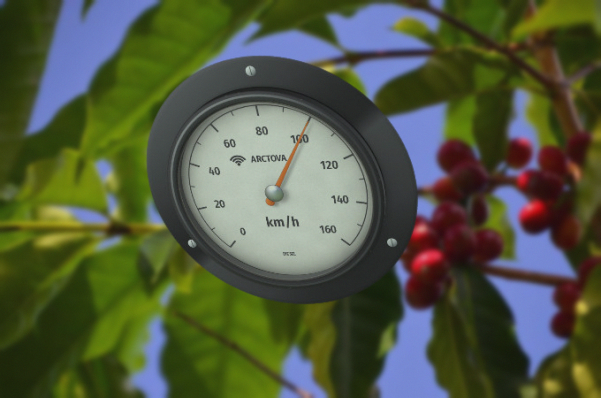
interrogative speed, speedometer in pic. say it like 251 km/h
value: 100 km/h
